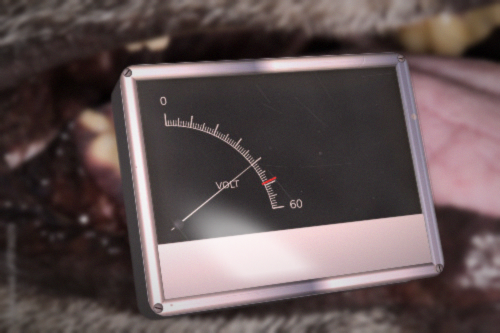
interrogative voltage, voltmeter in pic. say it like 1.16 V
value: 40 V
